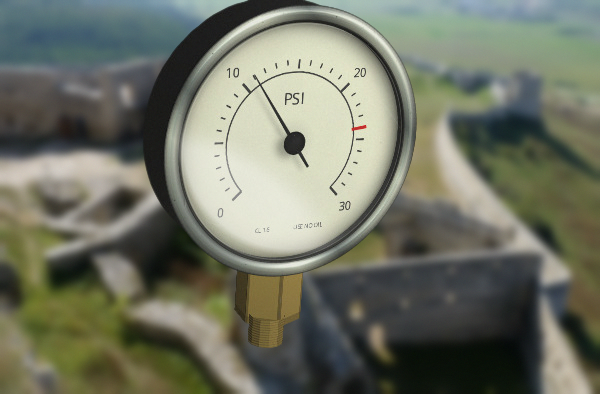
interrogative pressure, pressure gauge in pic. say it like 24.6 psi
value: 11 psi
